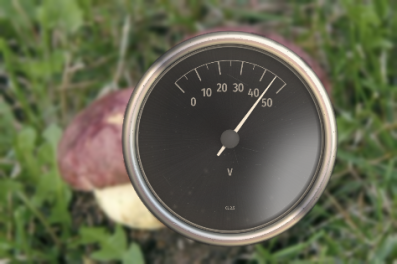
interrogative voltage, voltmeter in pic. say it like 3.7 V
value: 45 V
